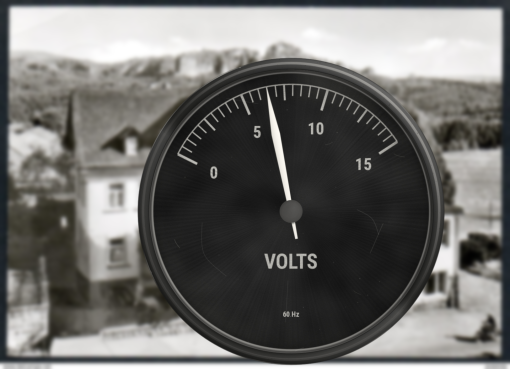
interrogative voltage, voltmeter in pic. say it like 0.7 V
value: 6.5 V
